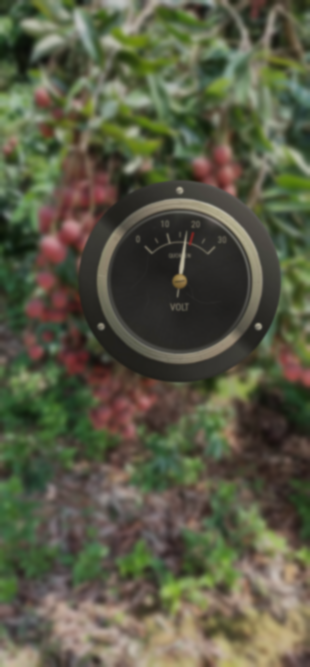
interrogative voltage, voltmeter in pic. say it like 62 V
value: 17.5 V
